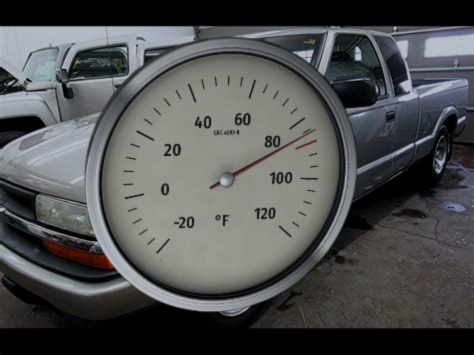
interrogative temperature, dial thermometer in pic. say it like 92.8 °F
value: 84 °F
